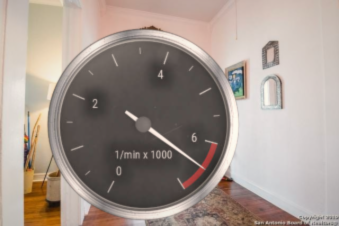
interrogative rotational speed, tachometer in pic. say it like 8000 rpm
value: 6500 rpm
